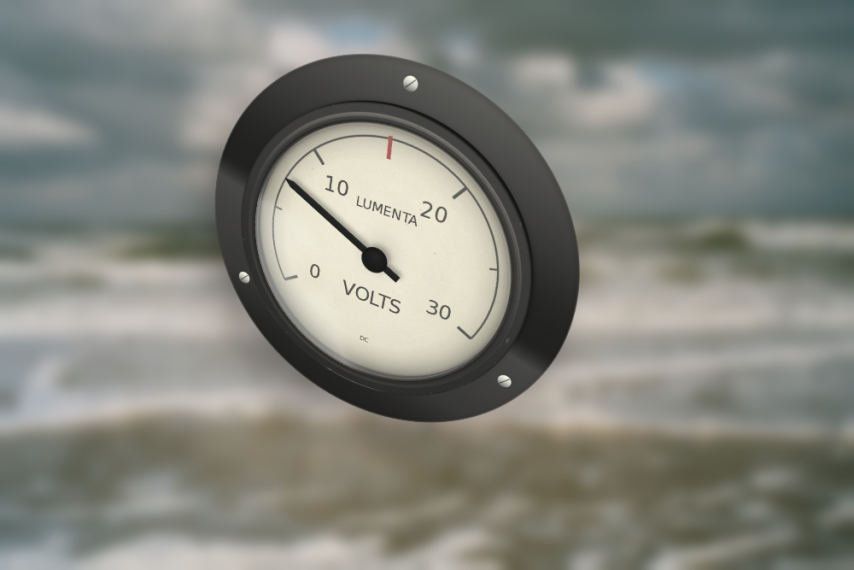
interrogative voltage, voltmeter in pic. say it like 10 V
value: 7.5 V
